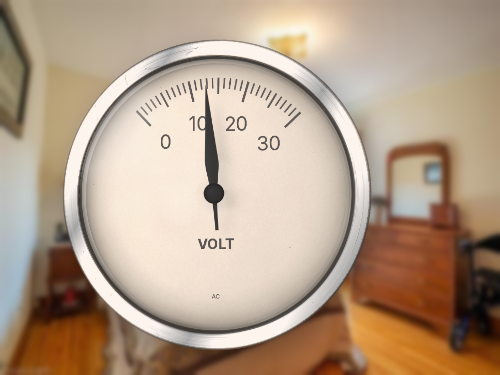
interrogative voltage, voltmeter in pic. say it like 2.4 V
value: 13 V
